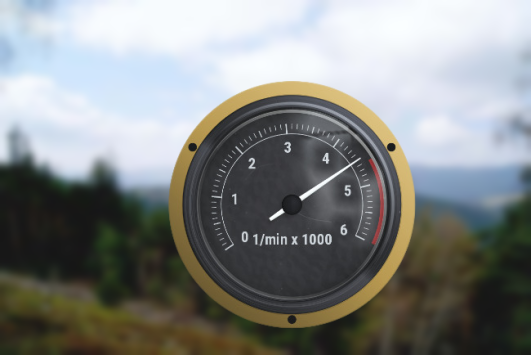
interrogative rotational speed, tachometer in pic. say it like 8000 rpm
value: 4500 rpm
